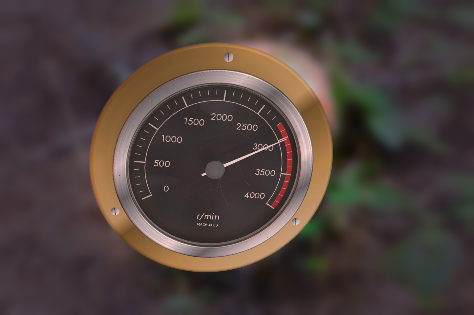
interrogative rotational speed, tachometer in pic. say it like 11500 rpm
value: 3000 rpm
